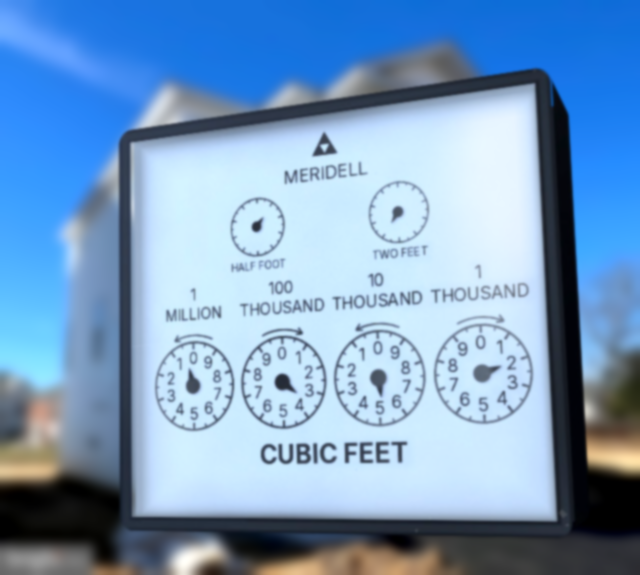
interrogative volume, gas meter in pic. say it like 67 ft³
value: 35200 ft³
